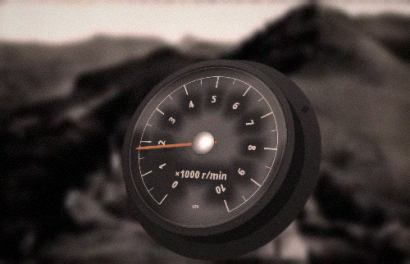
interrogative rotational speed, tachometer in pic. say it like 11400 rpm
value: 1750 rpm
